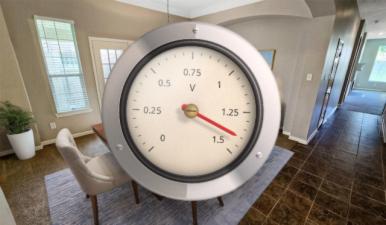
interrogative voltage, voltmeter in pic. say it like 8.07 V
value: 1.4 V
